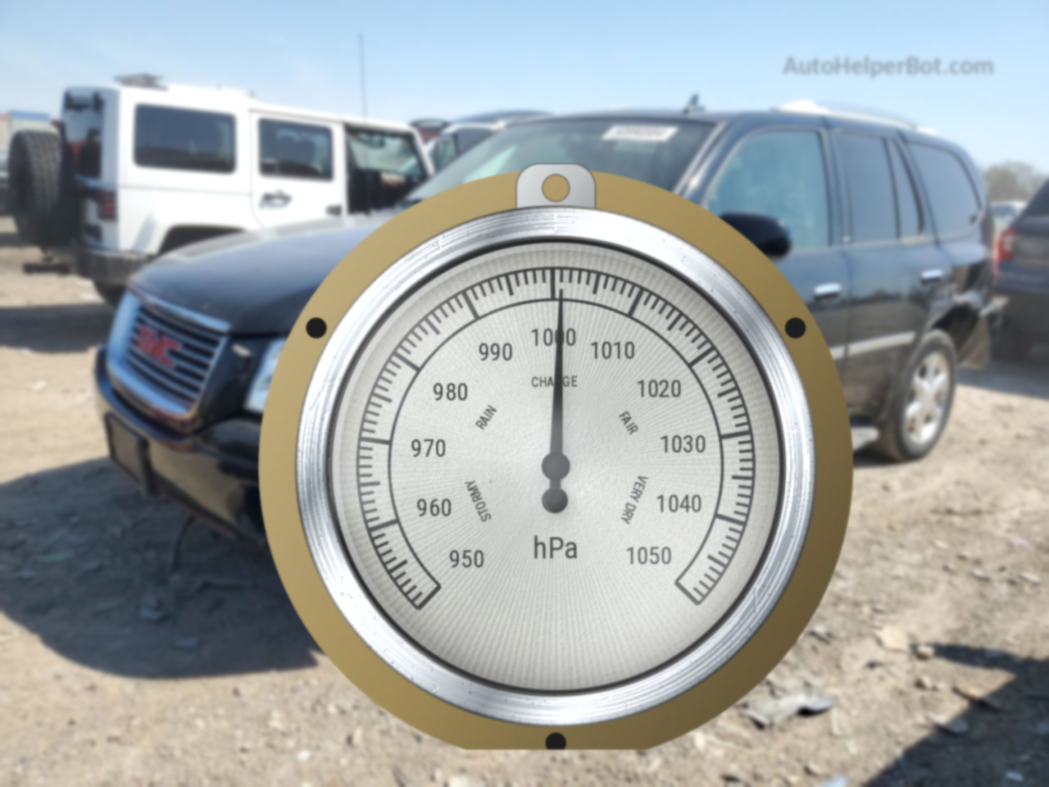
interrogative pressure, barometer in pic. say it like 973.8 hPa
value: 1001 hPa
